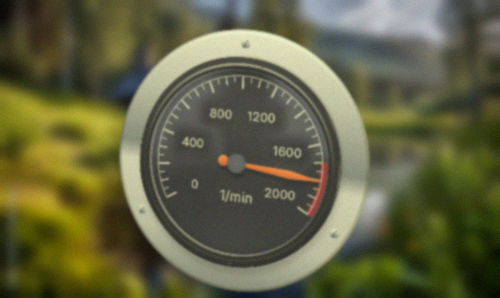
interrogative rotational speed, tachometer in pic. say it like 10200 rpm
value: 1800 rpm
